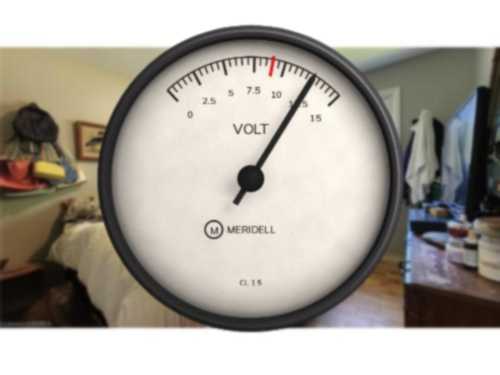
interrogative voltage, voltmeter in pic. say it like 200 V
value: 12.5 V
